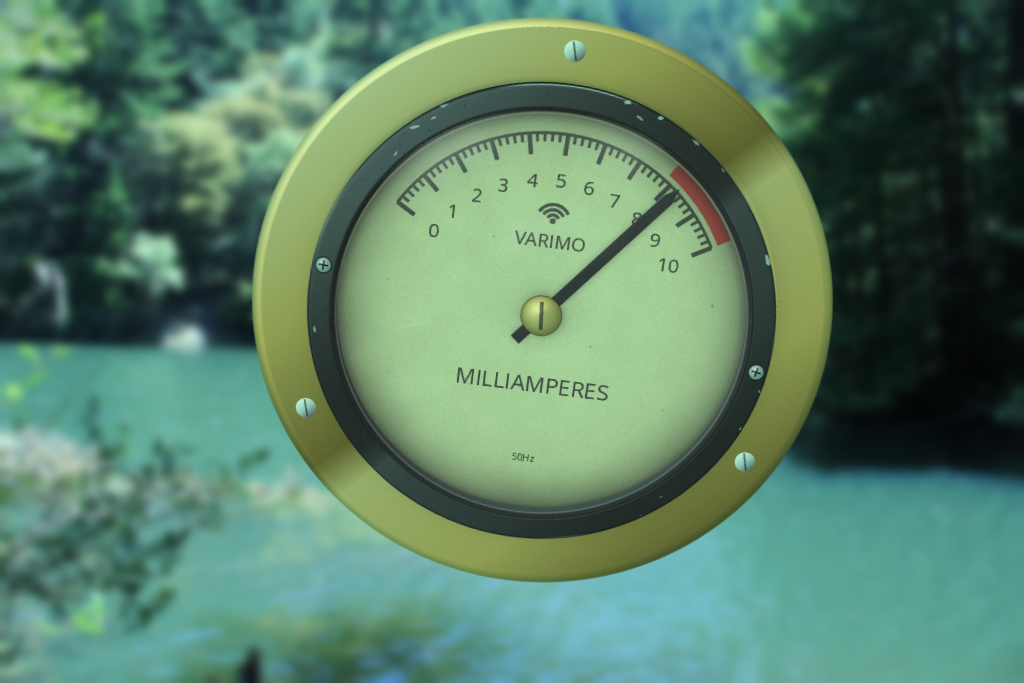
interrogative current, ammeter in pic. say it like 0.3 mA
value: 8.2 mA
